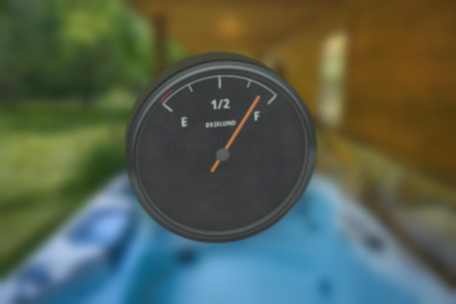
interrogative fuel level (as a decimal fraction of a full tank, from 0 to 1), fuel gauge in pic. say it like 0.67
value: 0.875
